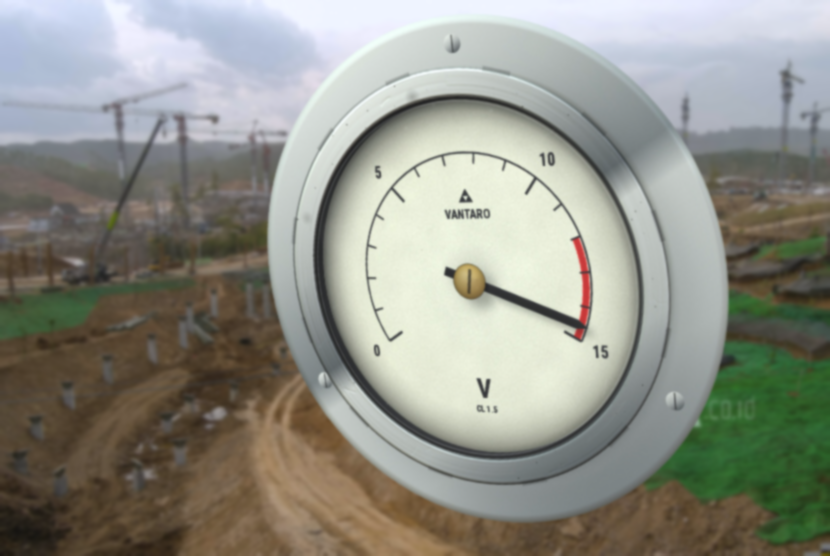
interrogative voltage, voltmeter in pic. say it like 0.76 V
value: 14.5 V
